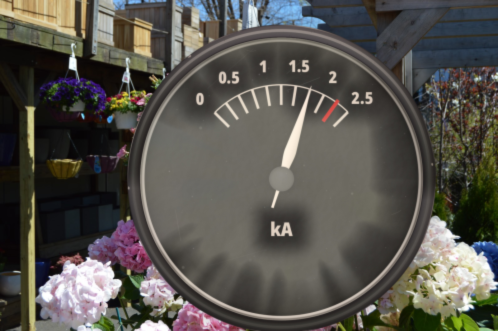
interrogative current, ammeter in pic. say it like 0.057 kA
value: 1.75 kA
